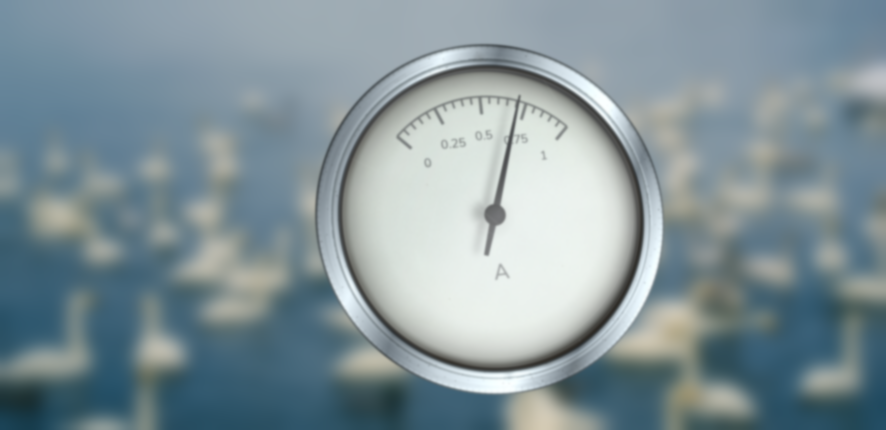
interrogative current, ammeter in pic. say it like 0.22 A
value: 0.7 A
